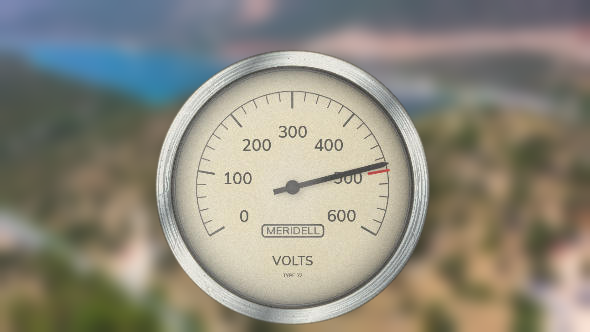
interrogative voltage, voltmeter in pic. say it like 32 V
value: 490 V
